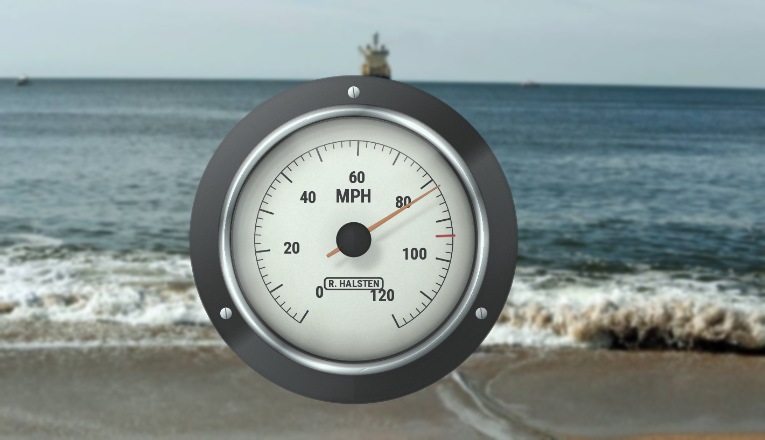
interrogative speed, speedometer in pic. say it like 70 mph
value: 82 mph
